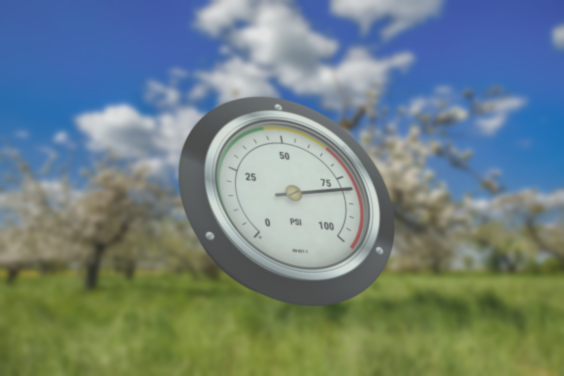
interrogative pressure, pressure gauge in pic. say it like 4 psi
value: 80 psi
